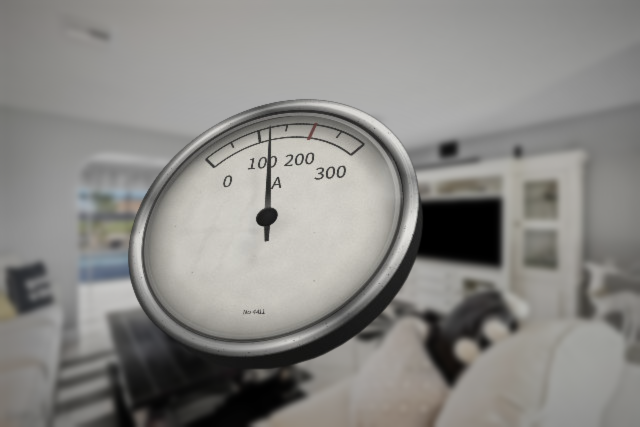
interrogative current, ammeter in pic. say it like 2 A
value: 125 A
